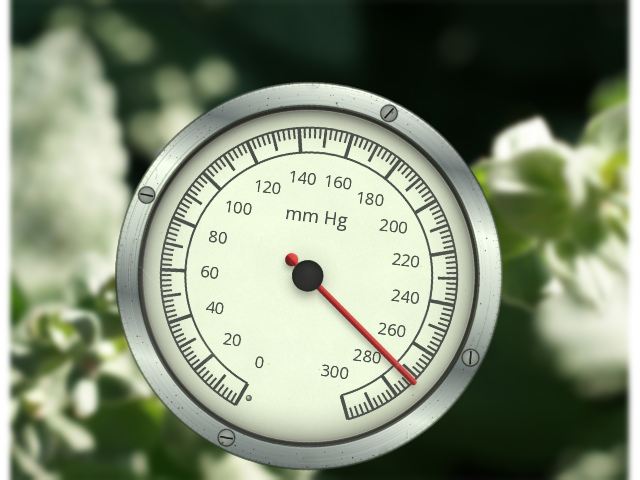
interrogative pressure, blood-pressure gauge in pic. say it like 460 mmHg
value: 272 mmHg
